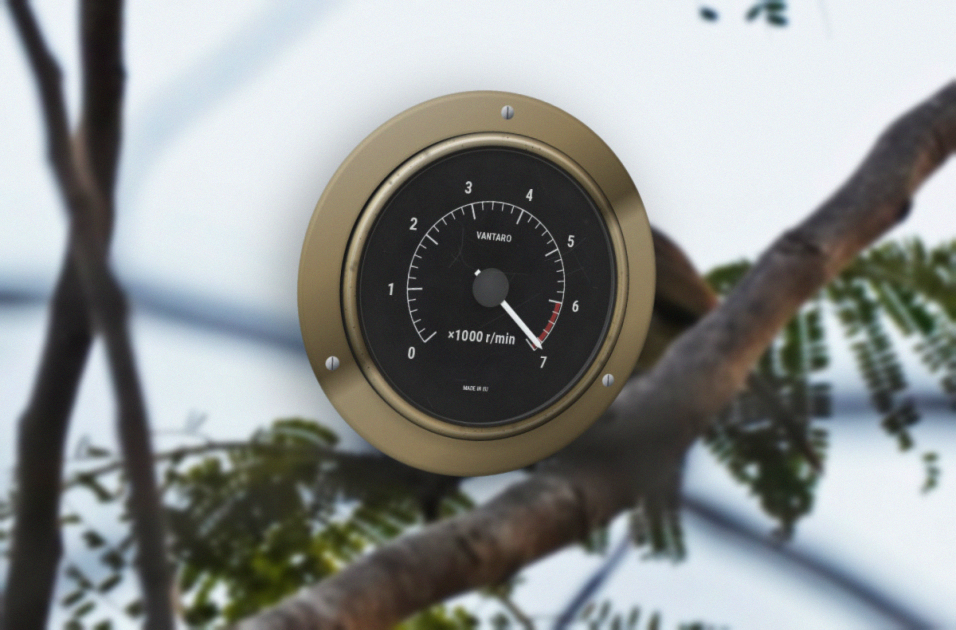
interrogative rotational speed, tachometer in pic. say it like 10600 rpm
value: 6900 rpm
